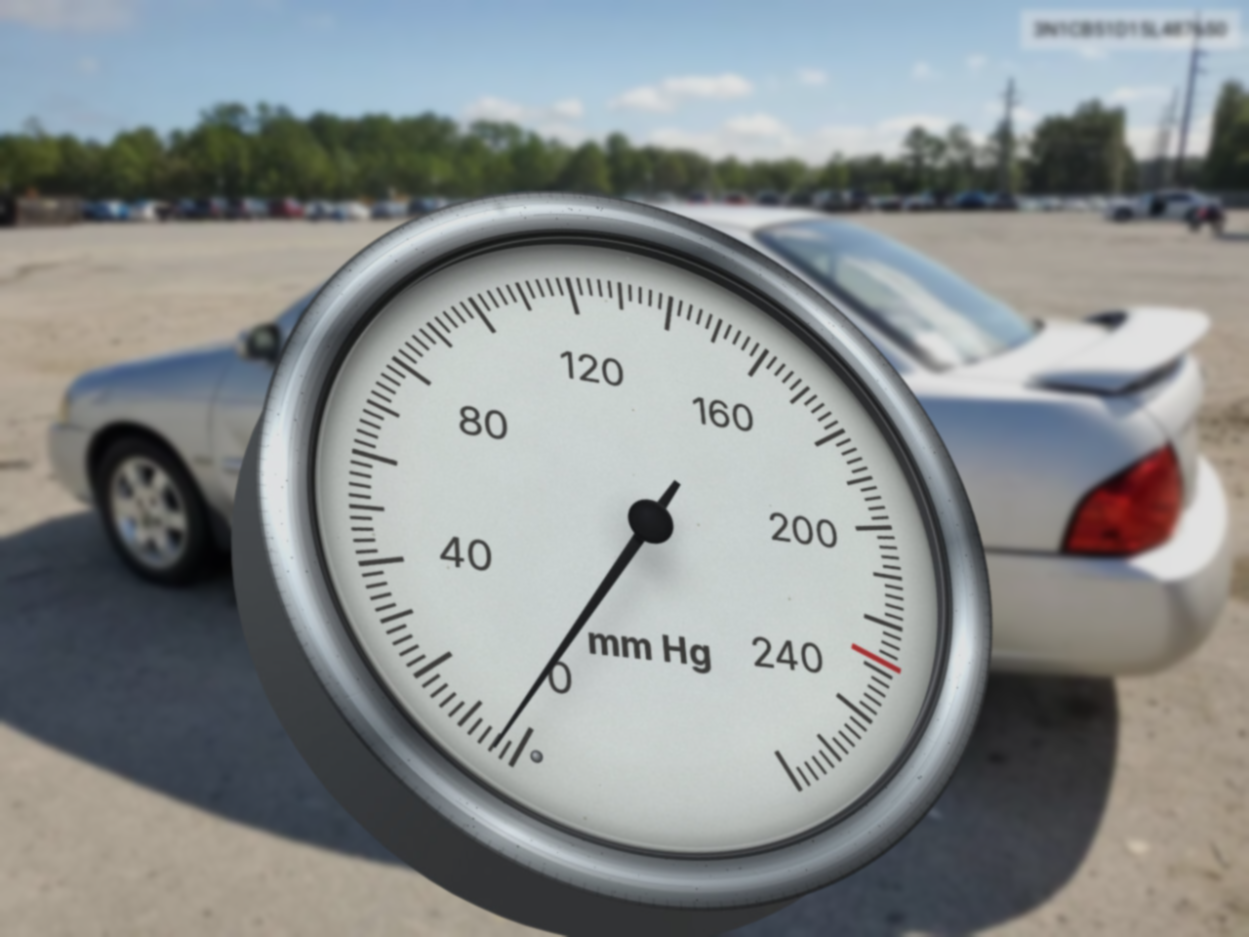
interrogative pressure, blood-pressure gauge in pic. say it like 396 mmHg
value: 4 mmHg
